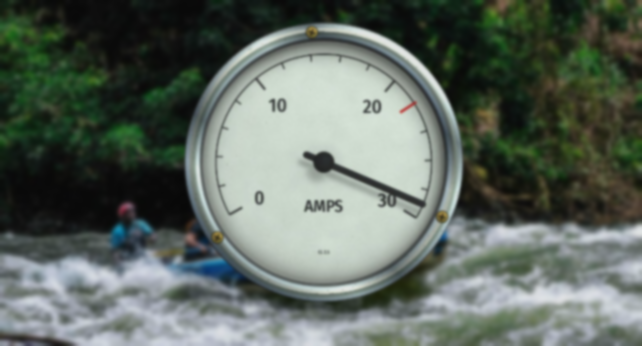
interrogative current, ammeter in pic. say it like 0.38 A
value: 29 A
